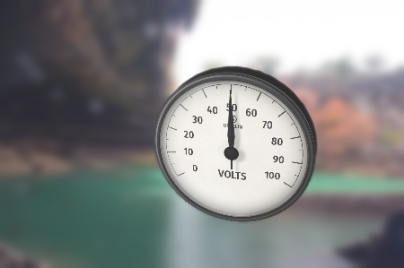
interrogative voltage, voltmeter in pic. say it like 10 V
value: 50 V
